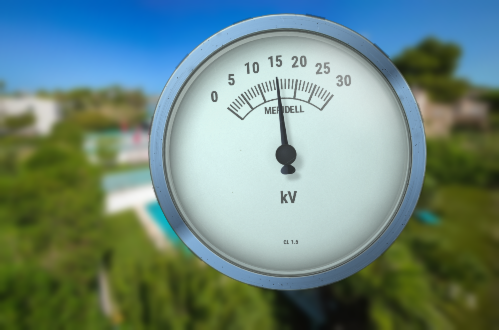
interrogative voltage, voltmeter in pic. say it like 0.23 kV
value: 15 kV
